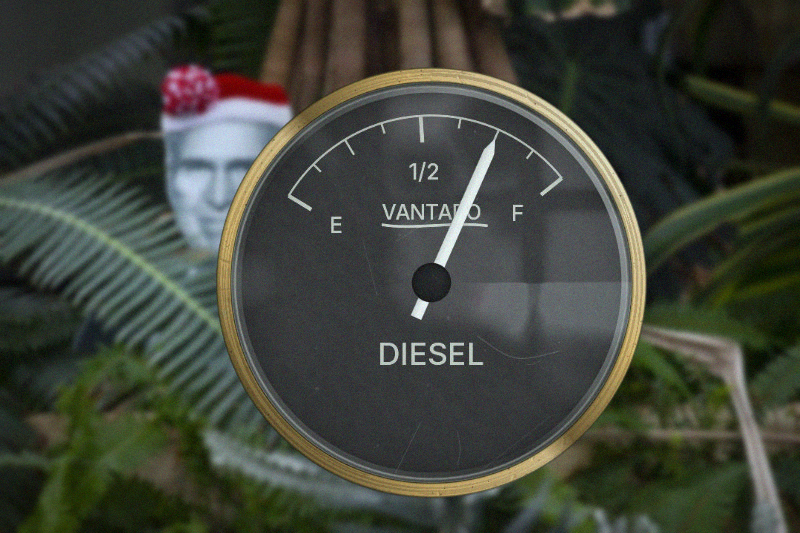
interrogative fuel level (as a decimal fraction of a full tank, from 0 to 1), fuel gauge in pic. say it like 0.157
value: 0.75
